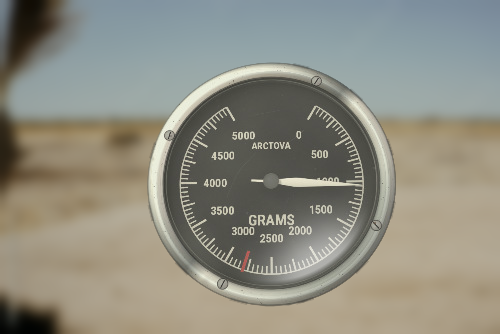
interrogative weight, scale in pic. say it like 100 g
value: 1050 g
